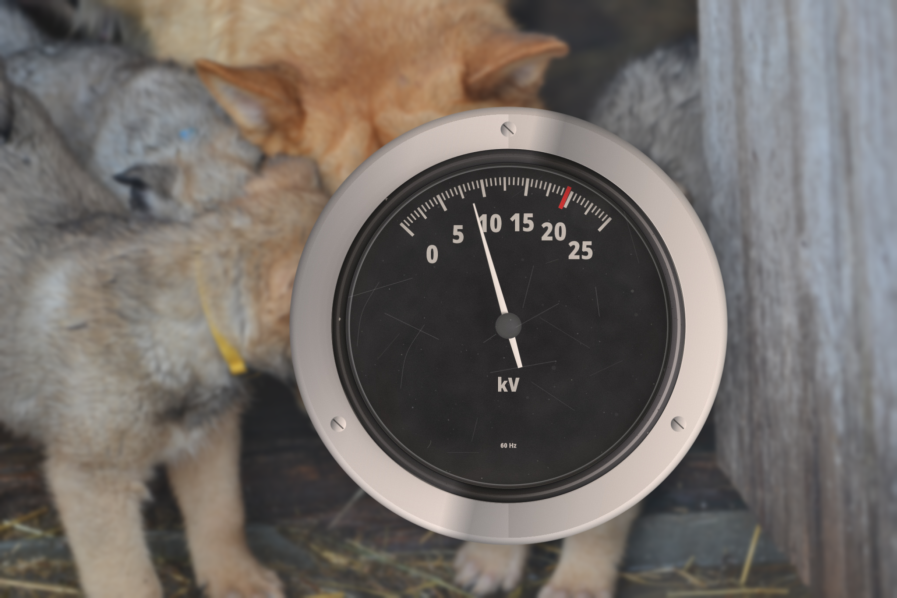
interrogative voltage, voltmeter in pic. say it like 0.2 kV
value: 8.5 kV
